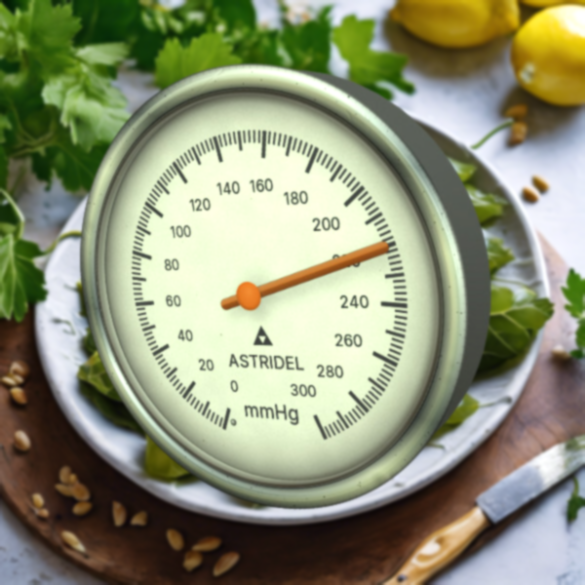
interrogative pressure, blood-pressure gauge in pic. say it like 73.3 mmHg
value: 220 mmHg
